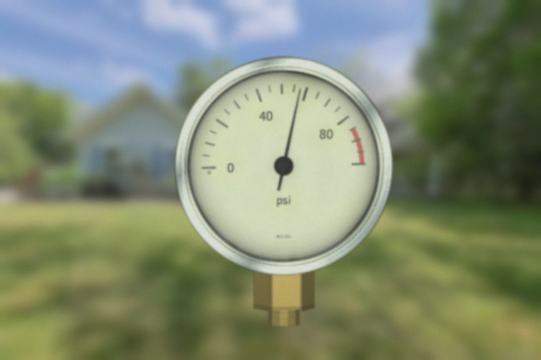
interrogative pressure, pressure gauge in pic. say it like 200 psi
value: 57.5 psi
